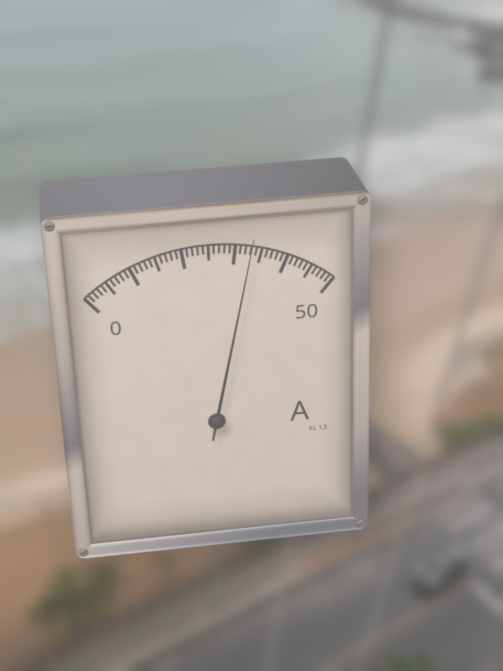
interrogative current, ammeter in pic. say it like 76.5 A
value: 33 A
